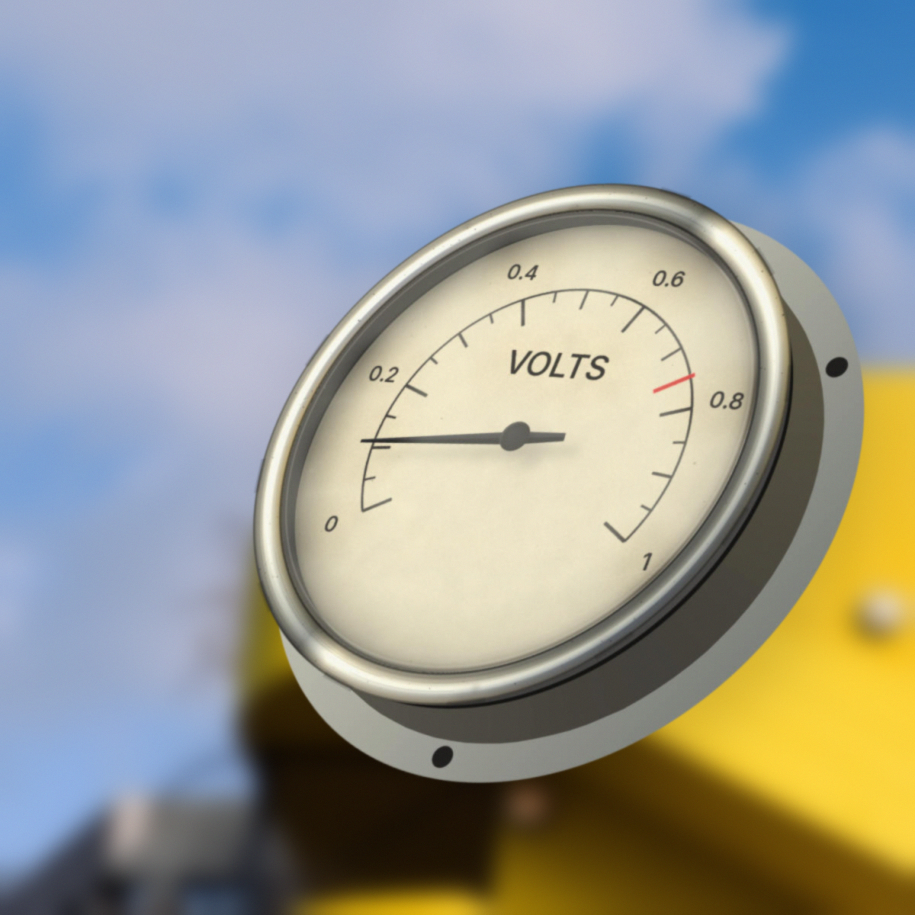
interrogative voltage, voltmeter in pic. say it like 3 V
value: 0.1 V
